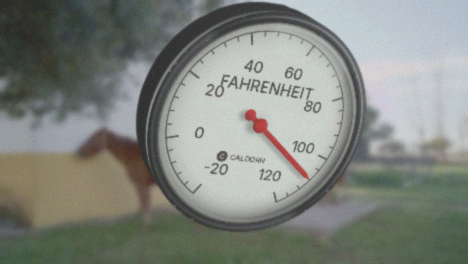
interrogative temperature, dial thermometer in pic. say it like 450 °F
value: 108 °F
